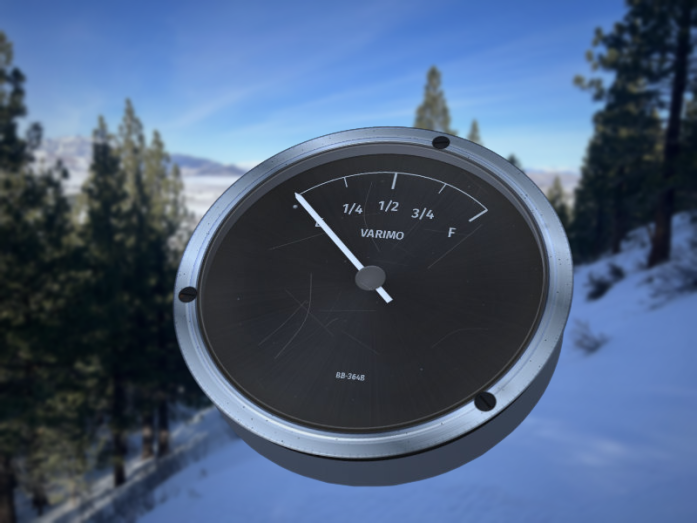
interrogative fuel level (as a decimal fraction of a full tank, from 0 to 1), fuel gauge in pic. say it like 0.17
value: 0
